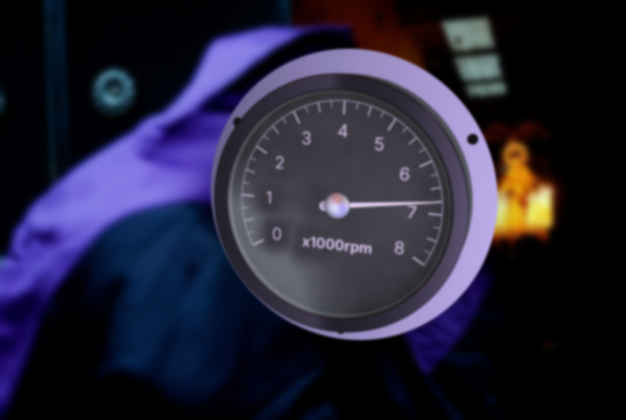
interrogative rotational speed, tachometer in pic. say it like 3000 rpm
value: 6750 rpm
